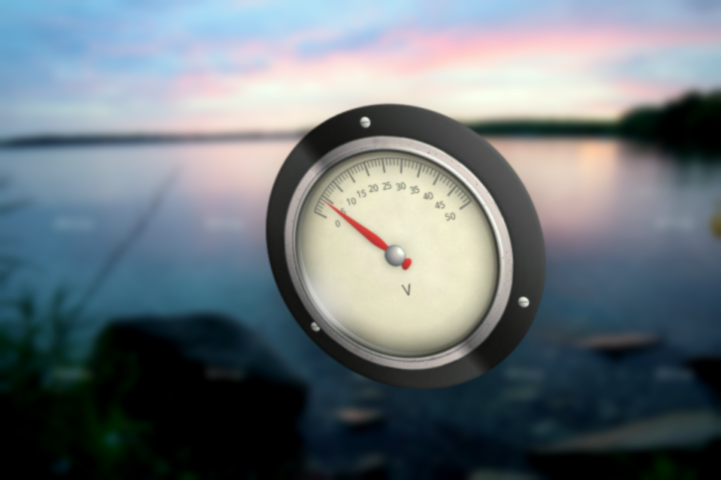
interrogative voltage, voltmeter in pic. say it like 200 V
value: 5 V
